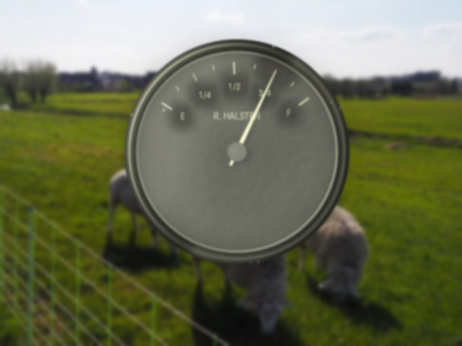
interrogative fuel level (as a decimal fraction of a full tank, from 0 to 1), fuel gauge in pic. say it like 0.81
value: 0.75
